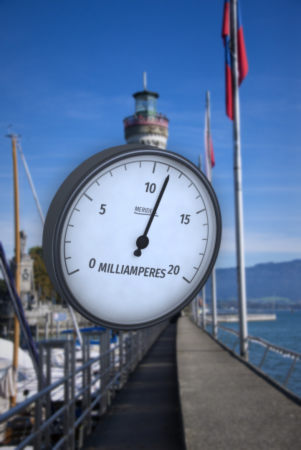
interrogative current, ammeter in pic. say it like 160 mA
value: 11 mA
